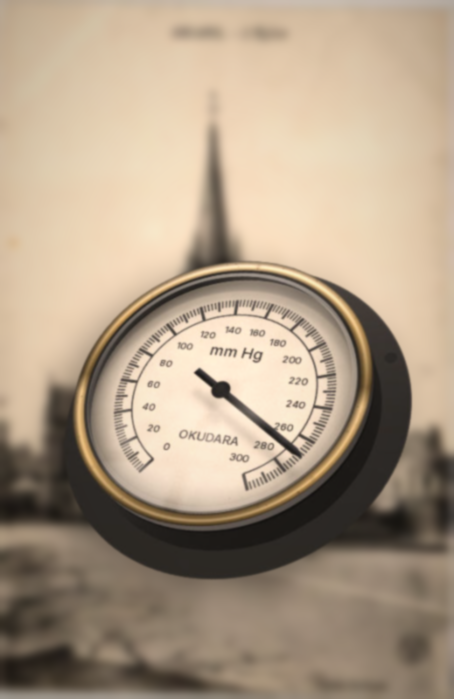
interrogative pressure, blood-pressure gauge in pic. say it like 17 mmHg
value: 270 mmHg
